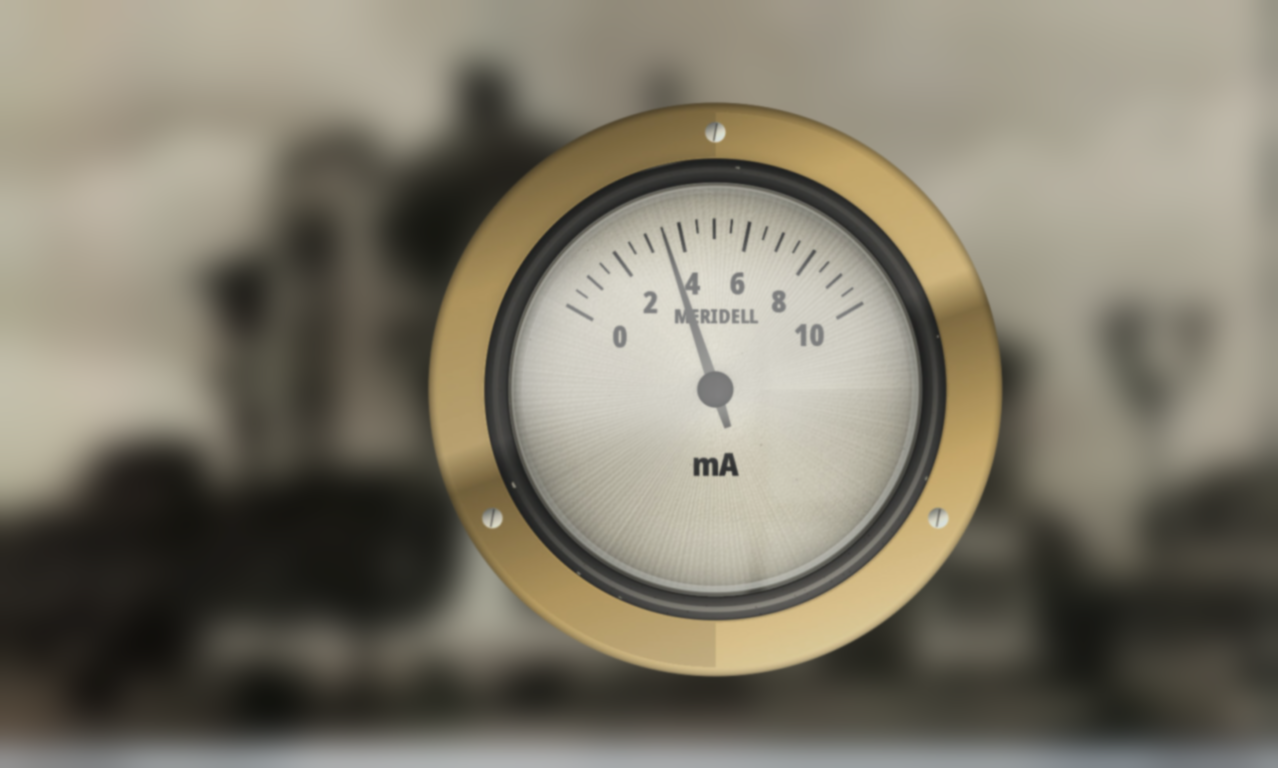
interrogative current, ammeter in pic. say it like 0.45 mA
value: 3.5 mA
